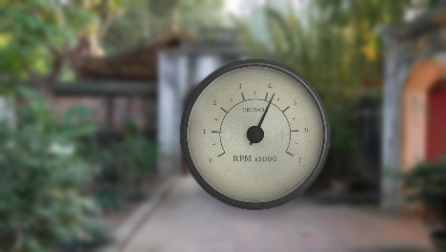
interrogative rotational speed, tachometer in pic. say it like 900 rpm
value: 4250 rpm
